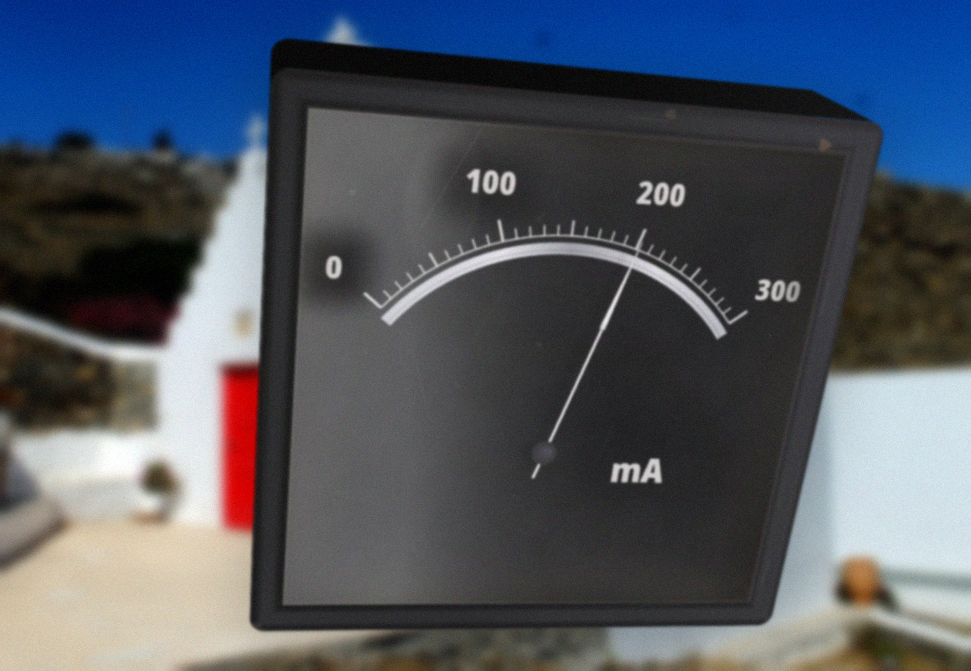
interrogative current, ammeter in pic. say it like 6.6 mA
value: 200 mA
